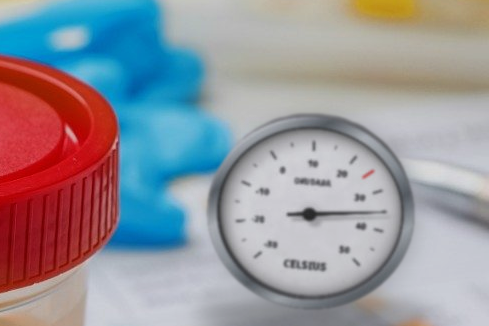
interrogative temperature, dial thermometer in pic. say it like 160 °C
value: 35 °C
